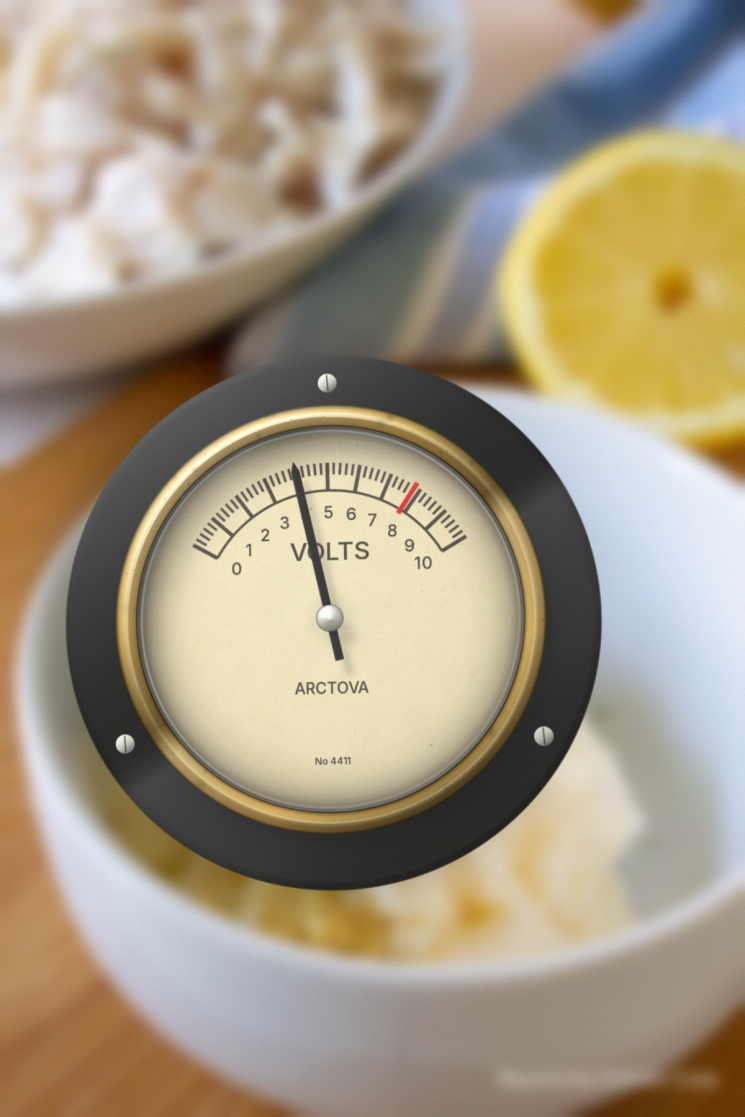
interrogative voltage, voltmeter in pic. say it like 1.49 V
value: 4 V
